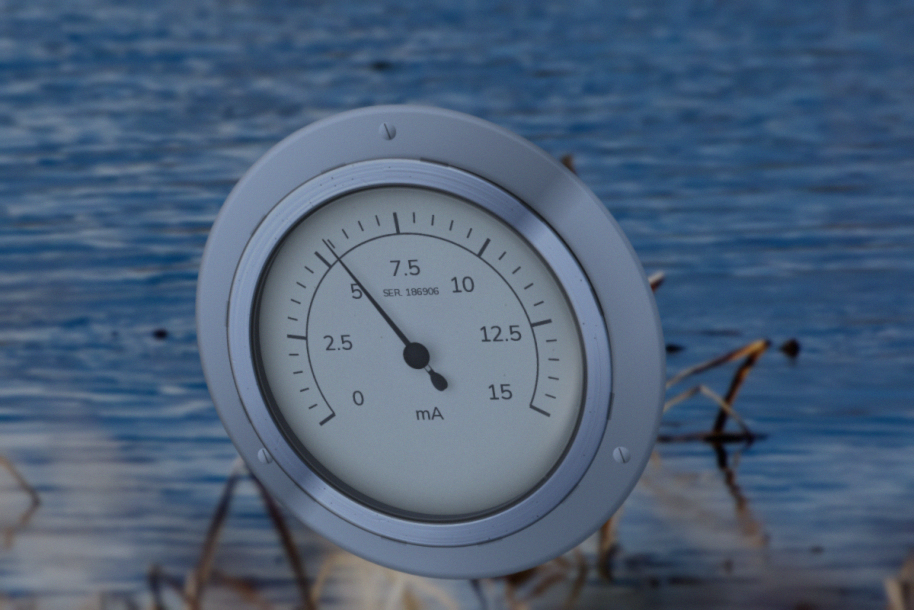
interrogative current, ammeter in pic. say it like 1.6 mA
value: 5.5 mA
